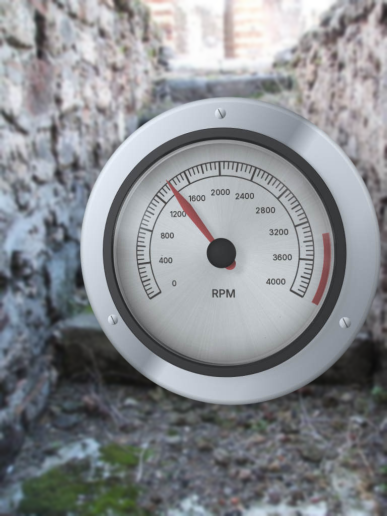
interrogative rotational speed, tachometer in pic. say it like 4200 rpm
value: 1400 rpm
